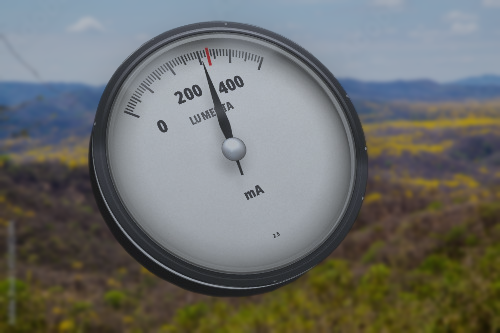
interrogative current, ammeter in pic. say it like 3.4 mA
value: 300 mA
